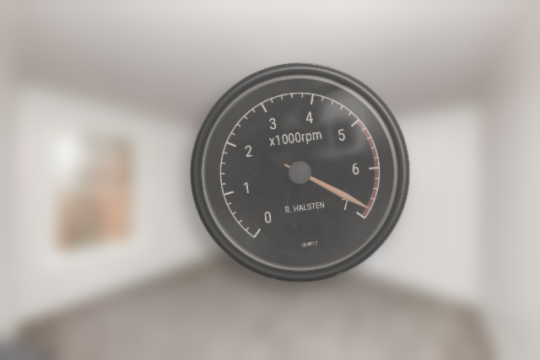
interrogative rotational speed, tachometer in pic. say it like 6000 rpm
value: 6800 rpm
